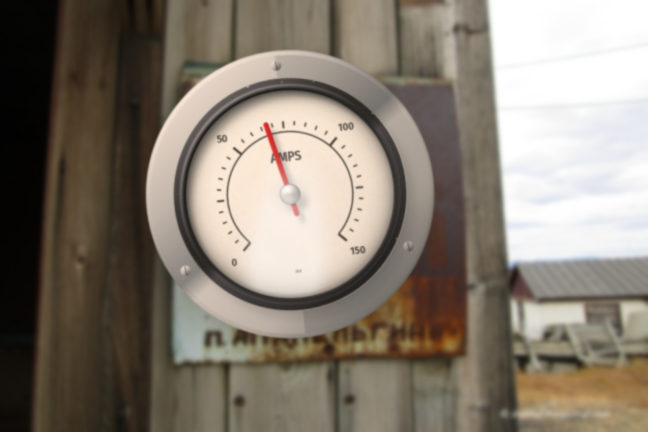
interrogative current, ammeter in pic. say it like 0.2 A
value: 67.5 A
